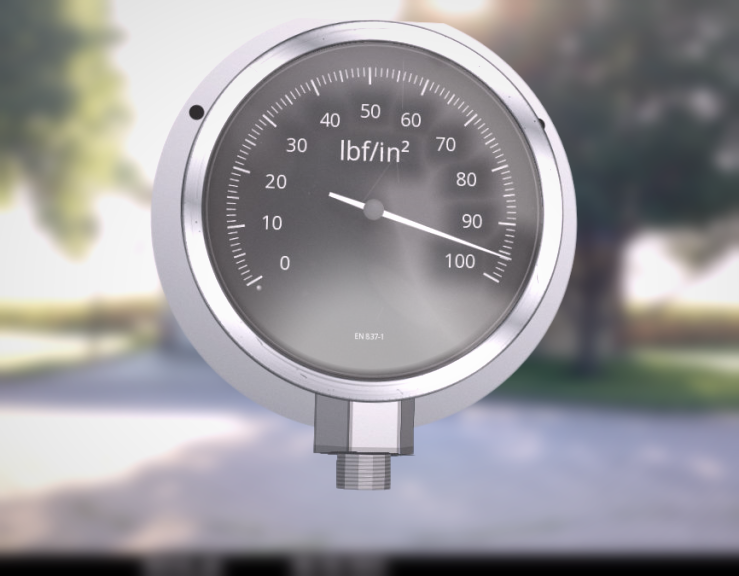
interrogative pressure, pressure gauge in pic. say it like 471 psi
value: 96 psi
